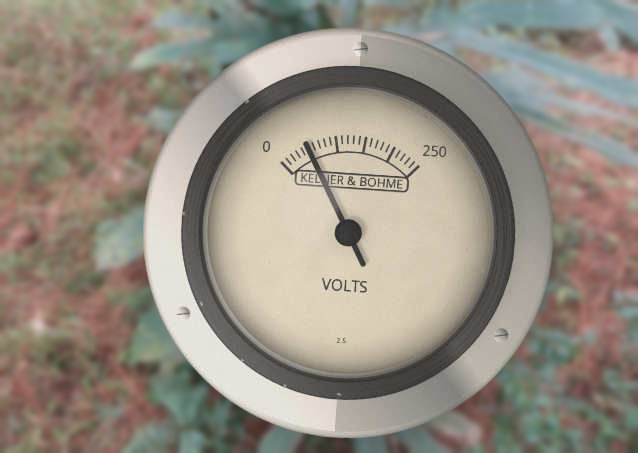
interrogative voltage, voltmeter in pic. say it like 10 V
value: 50 V
